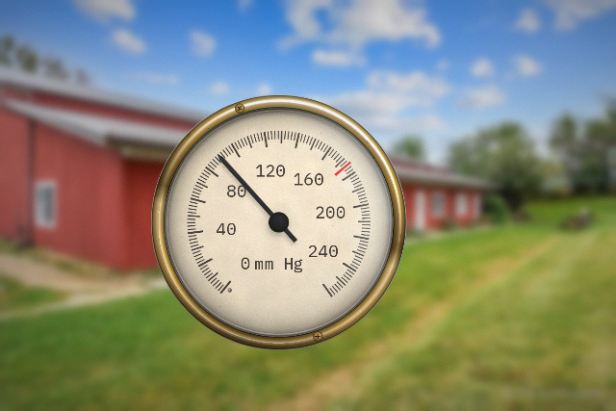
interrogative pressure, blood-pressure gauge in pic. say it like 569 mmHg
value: 90 mmHg
